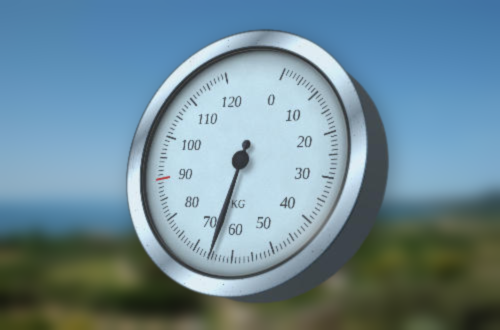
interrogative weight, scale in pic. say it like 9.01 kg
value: 65 kg
